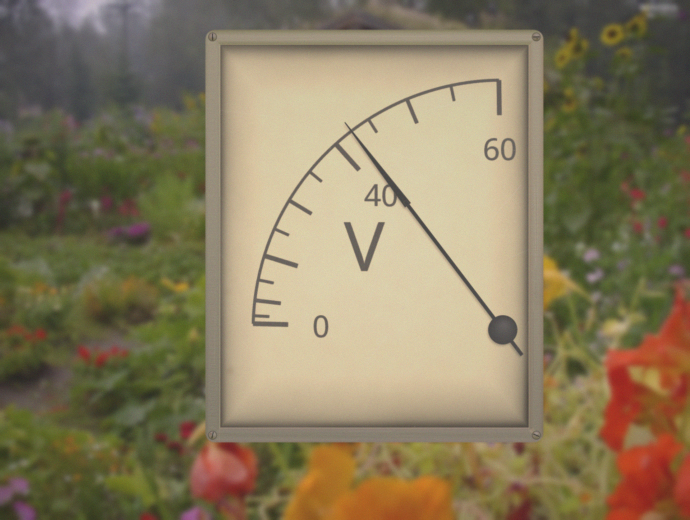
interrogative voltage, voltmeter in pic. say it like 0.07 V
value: 42.5 V
